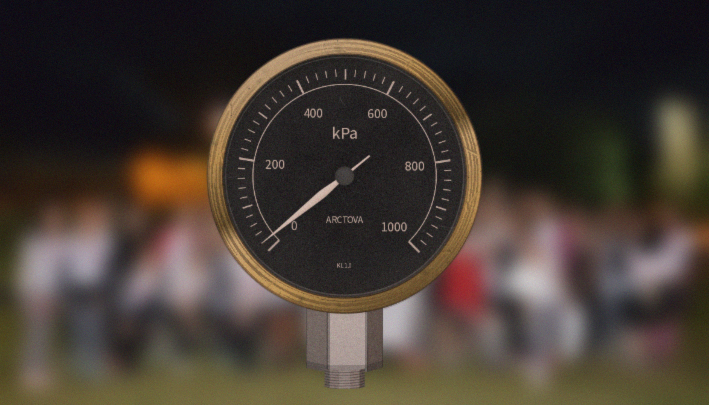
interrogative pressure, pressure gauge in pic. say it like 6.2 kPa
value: 20 kPa
